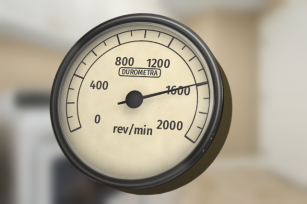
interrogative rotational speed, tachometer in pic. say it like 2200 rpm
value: 1600 rpm
